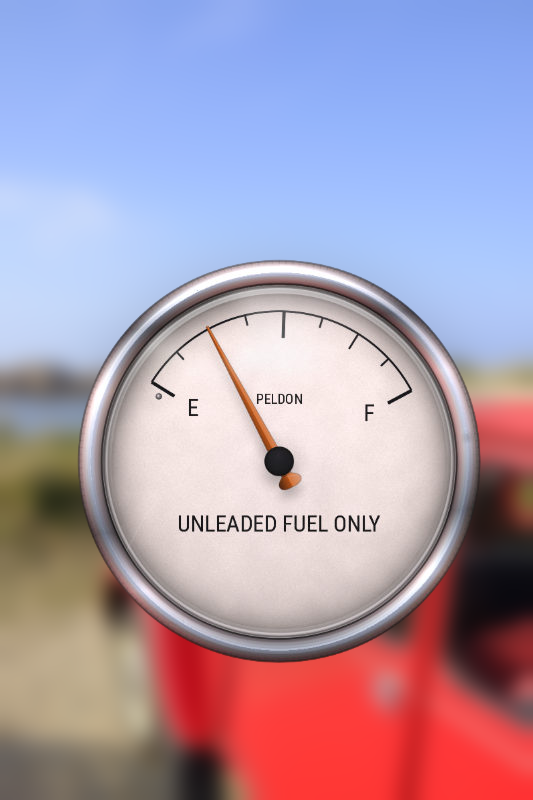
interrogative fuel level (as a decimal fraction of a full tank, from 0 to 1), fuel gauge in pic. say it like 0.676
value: 0.25
